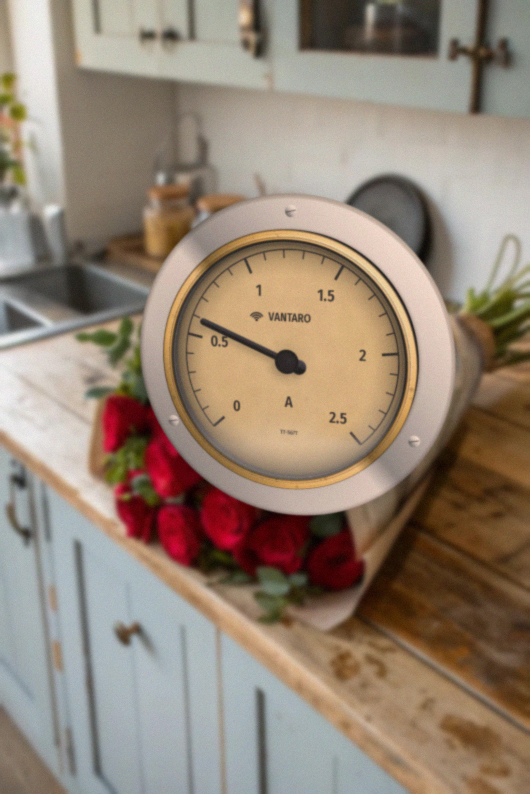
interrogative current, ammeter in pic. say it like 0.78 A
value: 0.6 A
